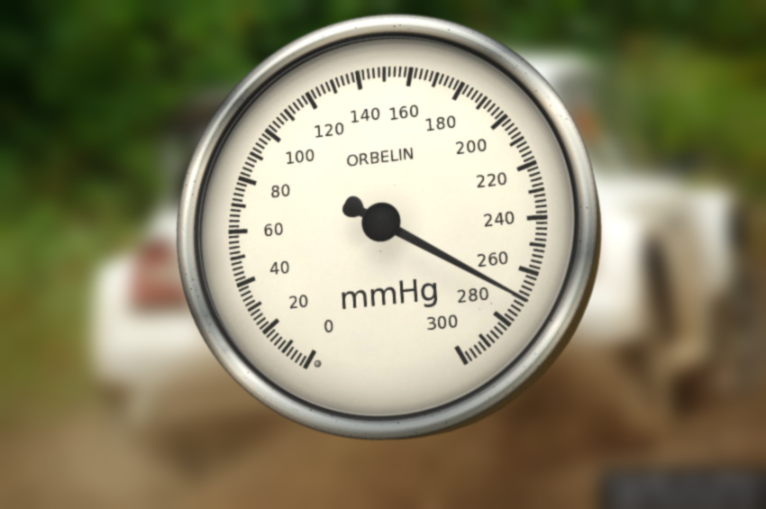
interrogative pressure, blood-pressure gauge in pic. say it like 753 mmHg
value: 270 mmHg
